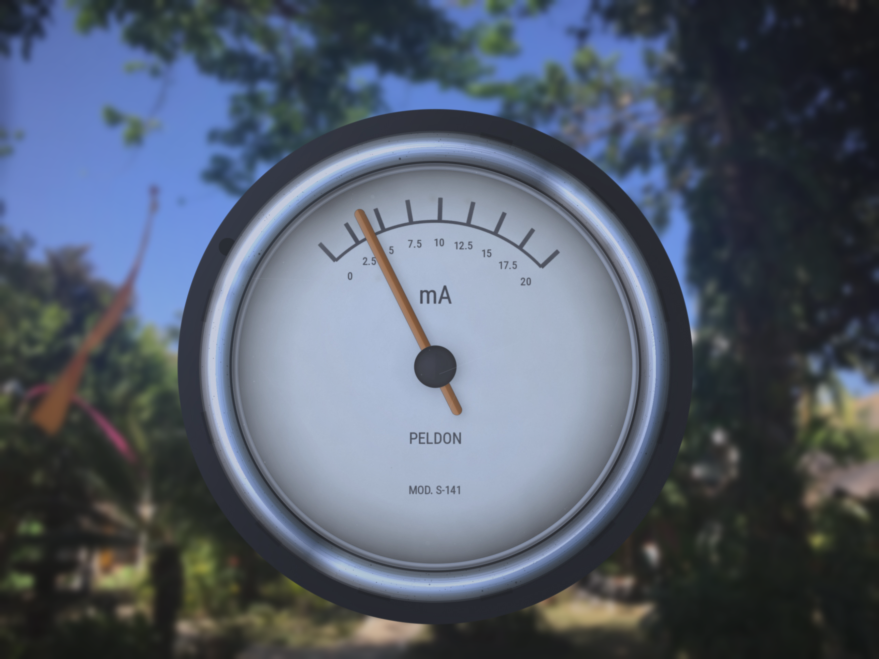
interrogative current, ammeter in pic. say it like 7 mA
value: 3.75 mA
